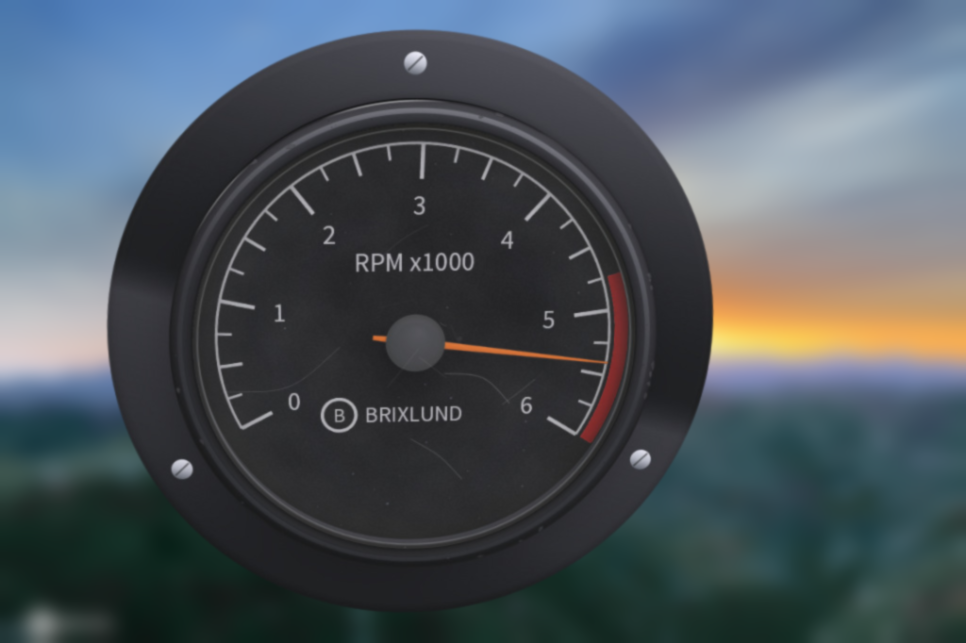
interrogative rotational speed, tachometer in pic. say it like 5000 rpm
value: 5375 rpm
